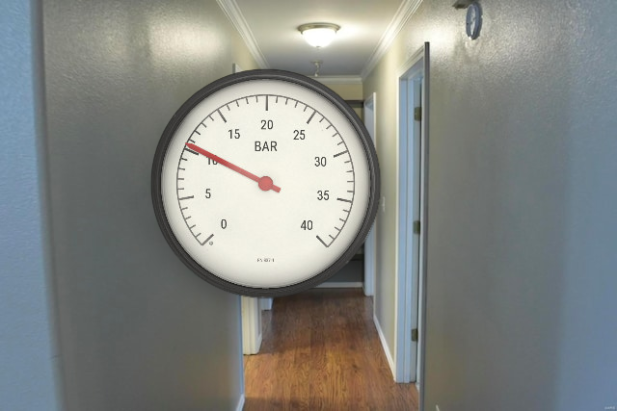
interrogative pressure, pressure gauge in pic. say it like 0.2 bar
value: 10.5 bar
